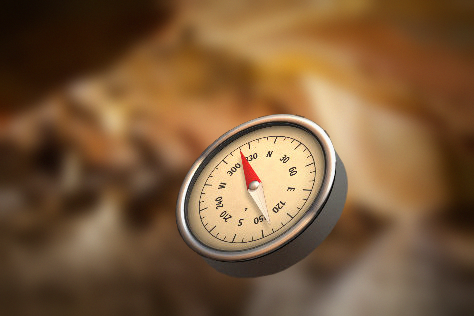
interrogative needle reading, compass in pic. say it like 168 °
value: 320 °
